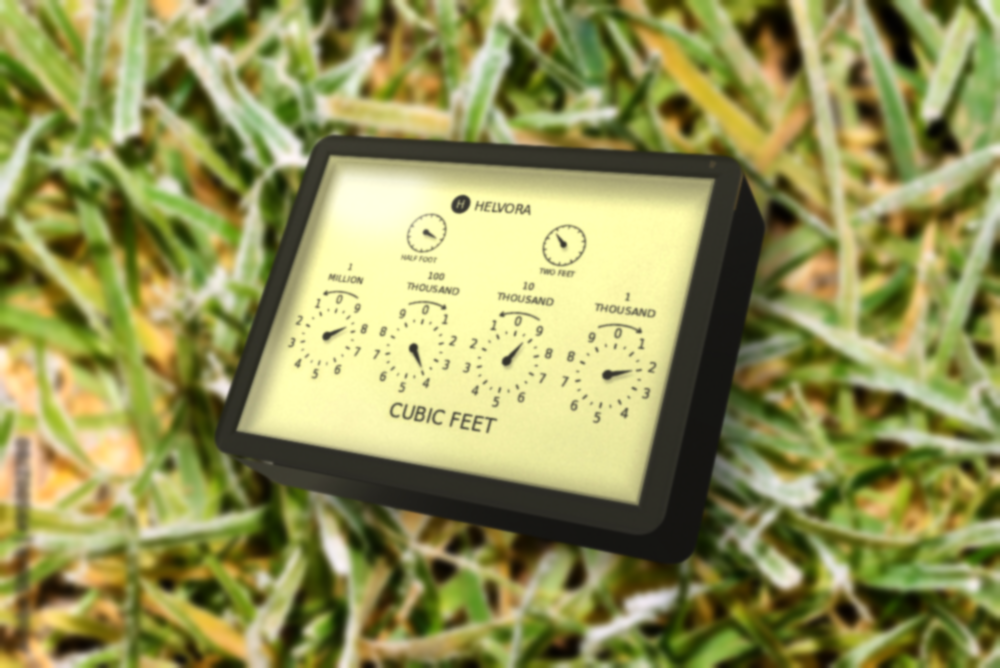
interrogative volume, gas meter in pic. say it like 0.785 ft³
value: 839200 ft³
